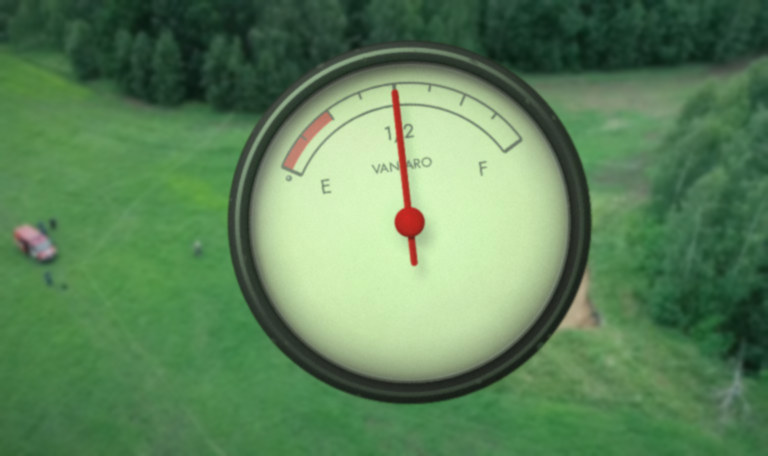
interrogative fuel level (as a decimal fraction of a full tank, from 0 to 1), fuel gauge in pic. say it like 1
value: 0.5
